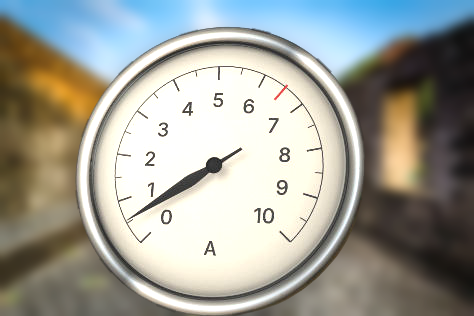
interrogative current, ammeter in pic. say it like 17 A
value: 0.5 A
